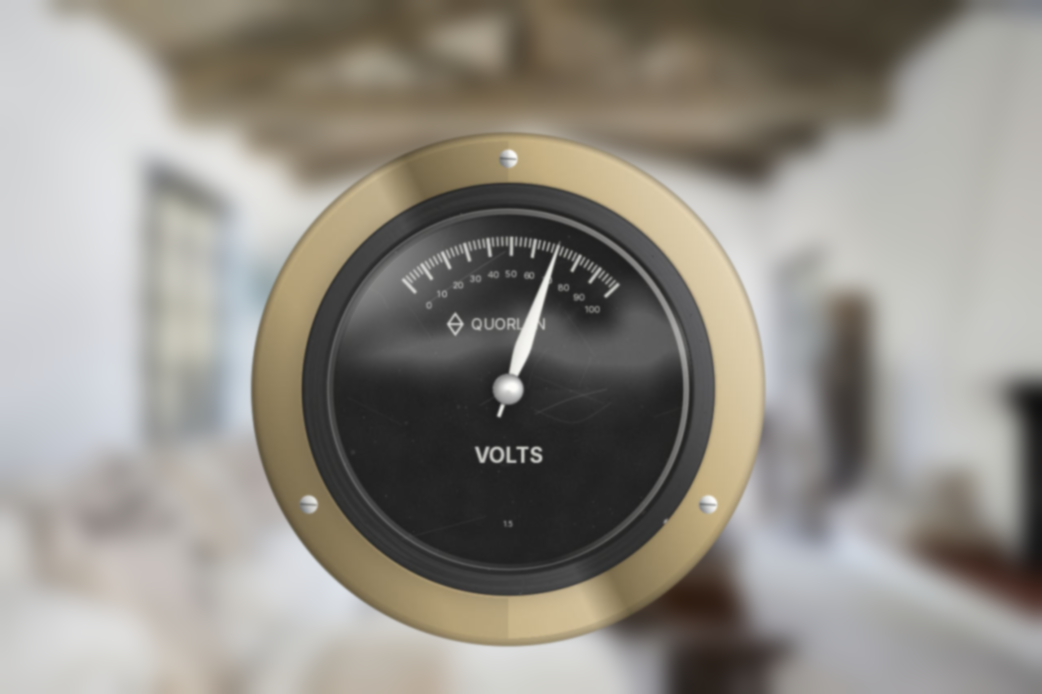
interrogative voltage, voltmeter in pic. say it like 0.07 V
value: 70 V
